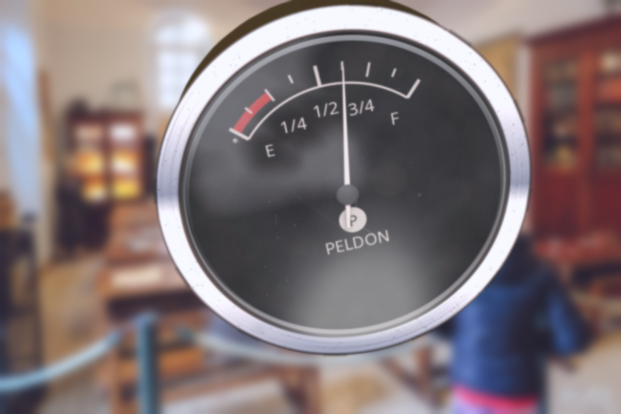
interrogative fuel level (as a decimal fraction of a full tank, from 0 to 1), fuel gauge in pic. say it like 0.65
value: 0.625
